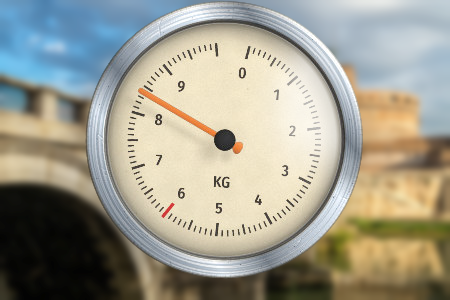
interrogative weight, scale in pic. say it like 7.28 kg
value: 8.4 kg
